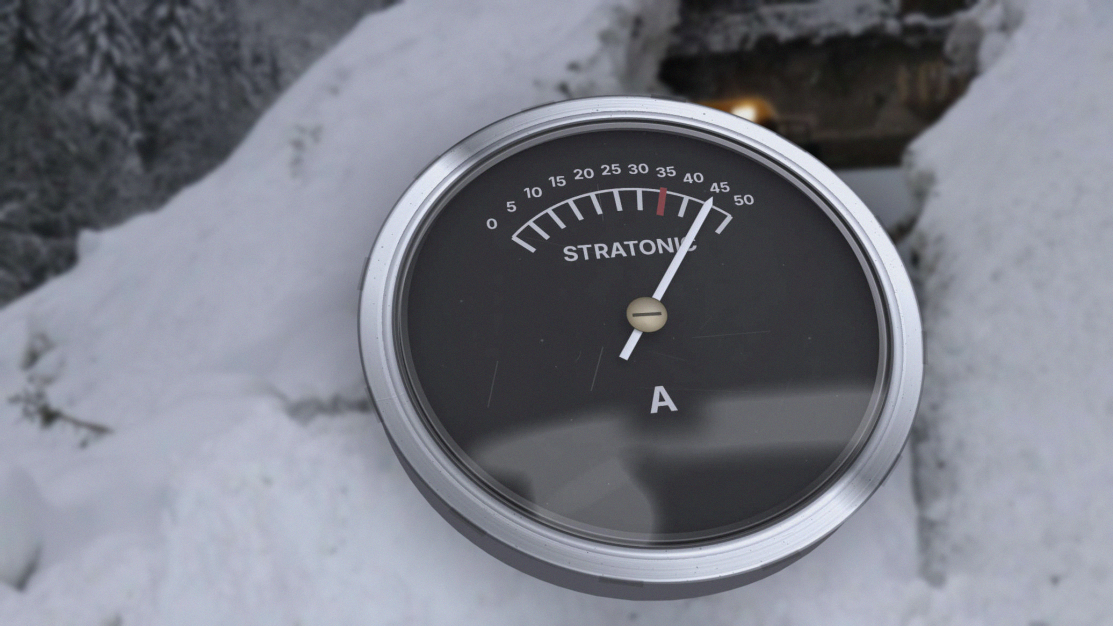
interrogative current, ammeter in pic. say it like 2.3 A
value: 45 A
